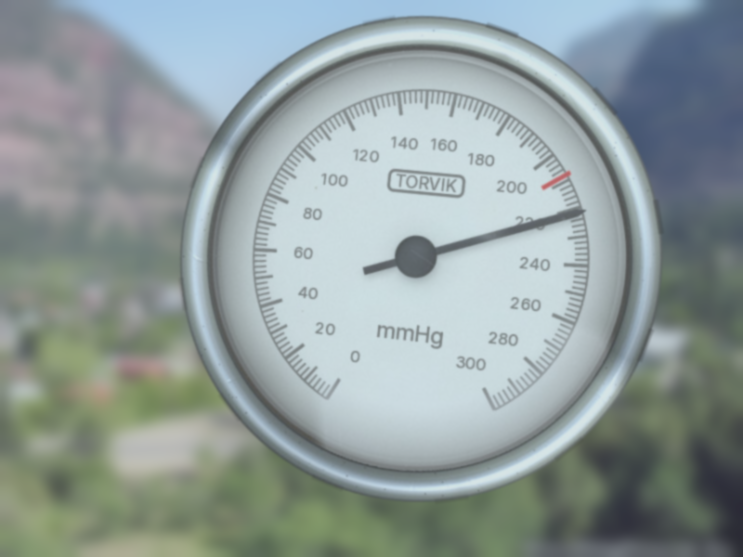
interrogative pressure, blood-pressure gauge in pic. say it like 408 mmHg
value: 222 mmHg
